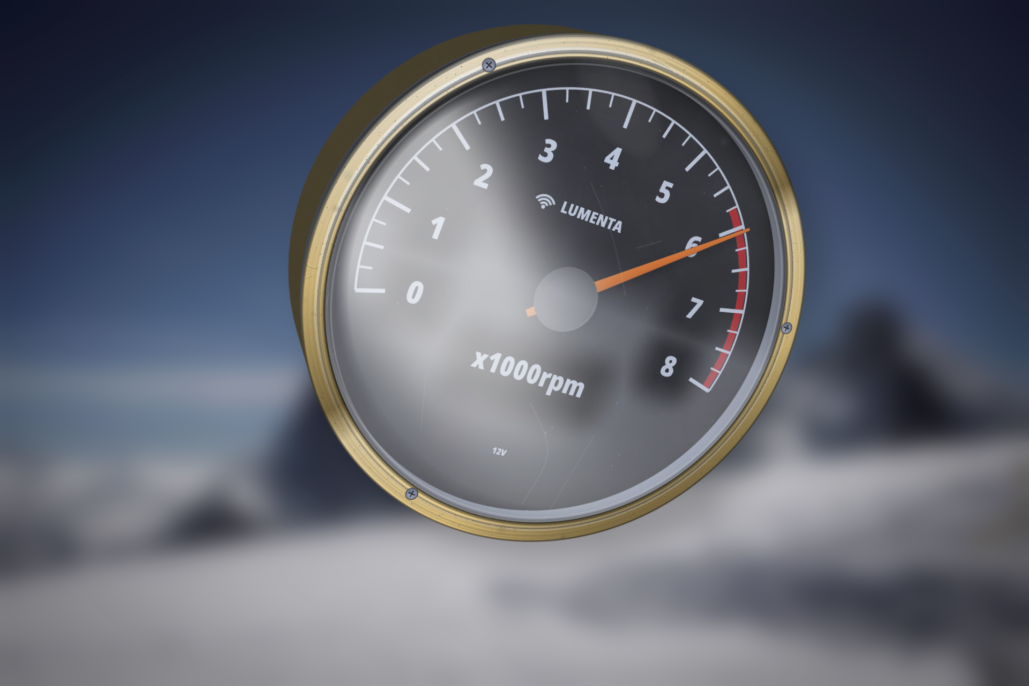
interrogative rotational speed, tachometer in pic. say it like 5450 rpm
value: 6000 rpm
